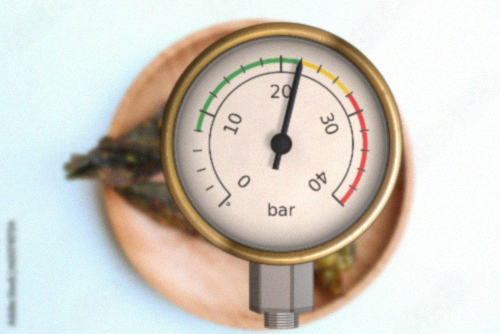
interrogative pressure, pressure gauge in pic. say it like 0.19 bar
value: 22 bar
